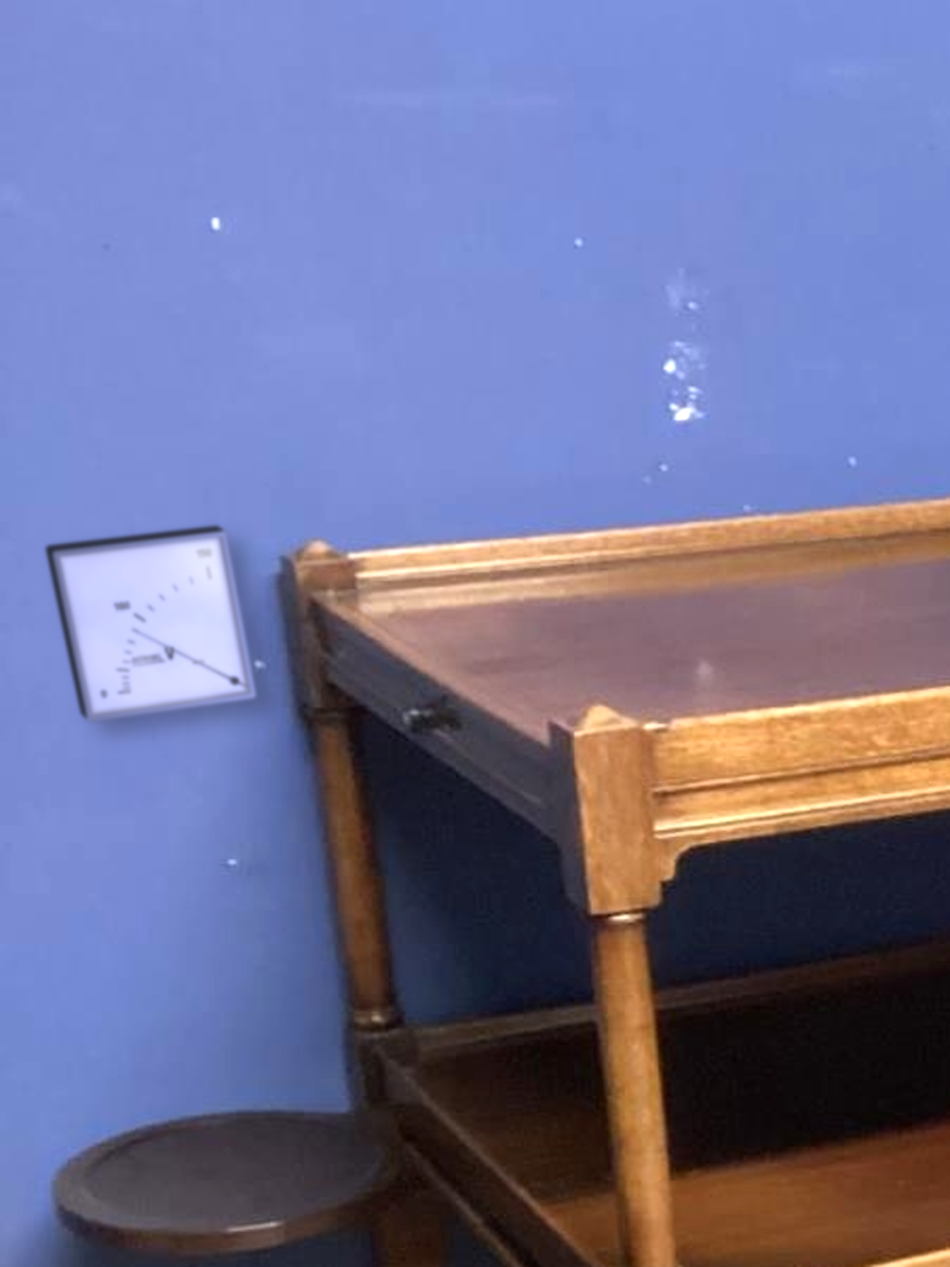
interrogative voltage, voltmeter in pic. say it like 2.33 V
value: 90 V
